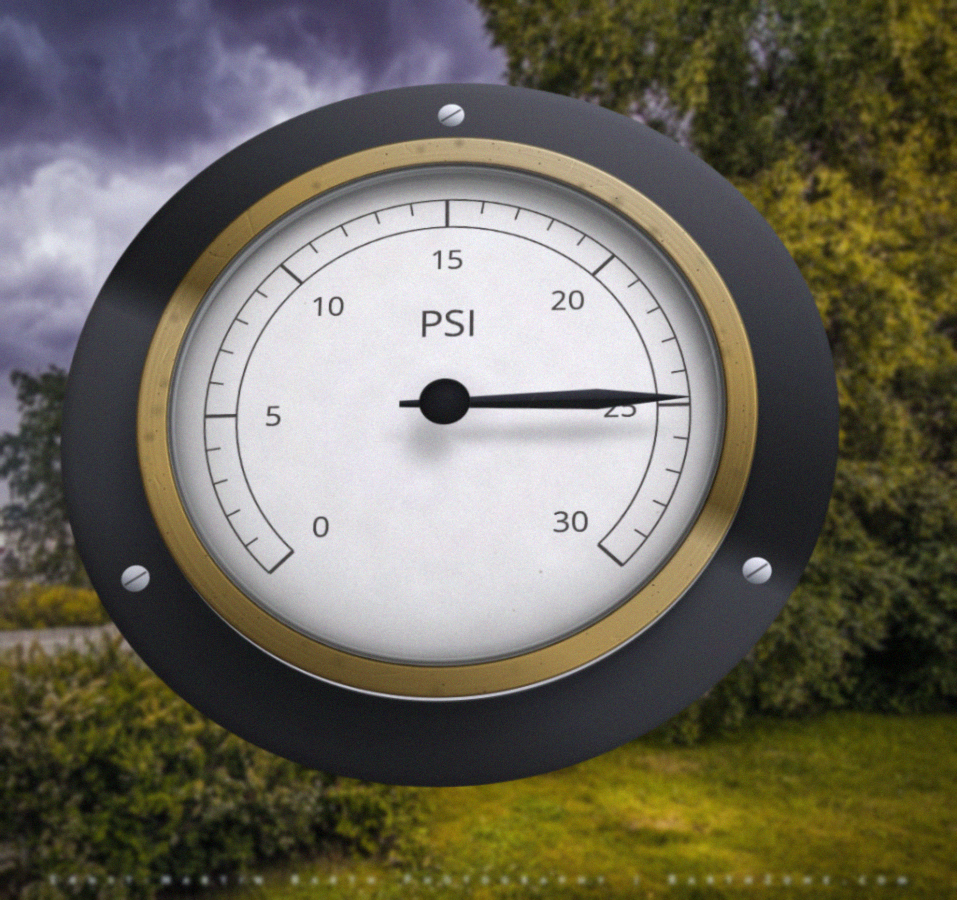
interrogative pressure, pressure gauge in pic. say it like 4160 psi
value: 25 psi
